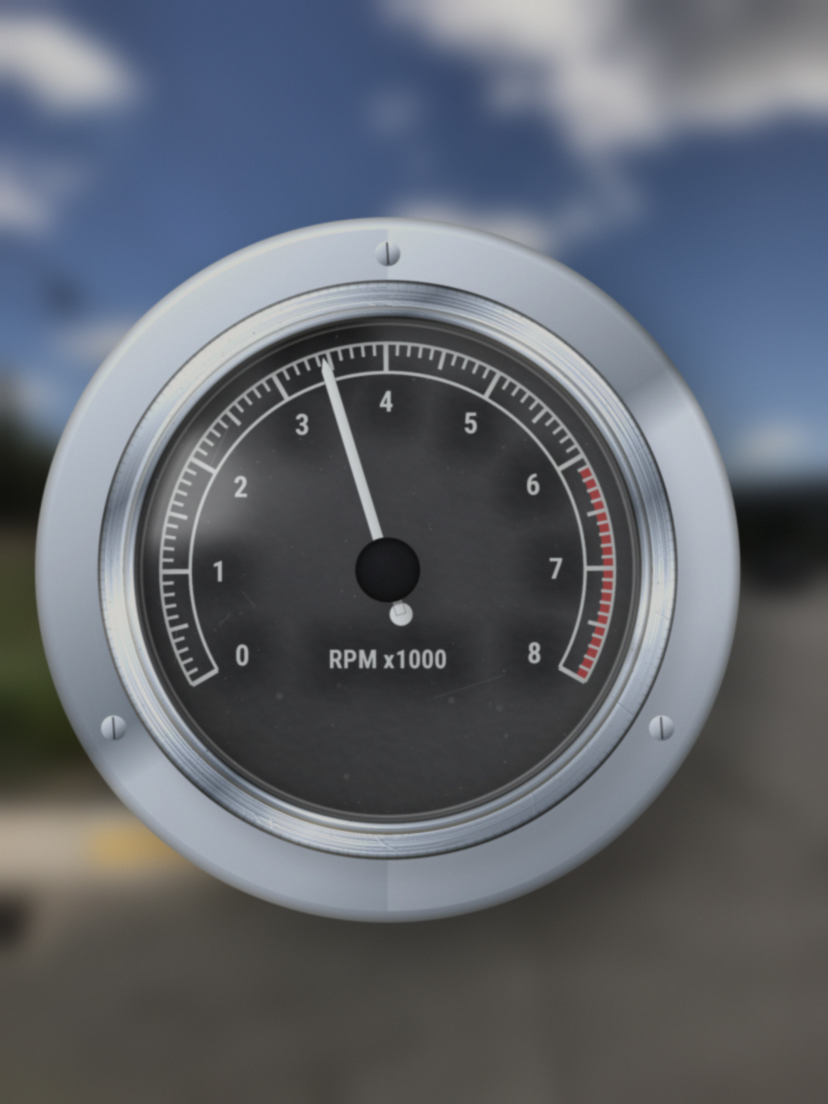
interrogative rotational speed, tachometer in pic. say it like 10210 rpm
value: 3450 rpm
